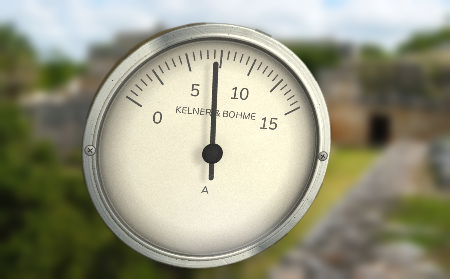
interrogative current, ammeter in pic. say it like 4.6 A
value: 7 A
